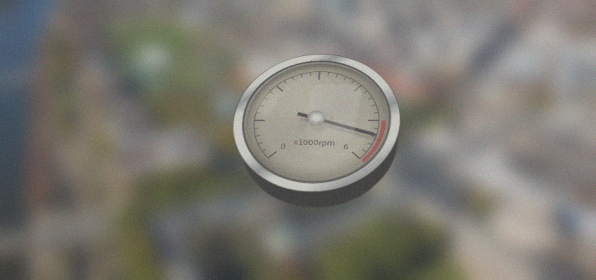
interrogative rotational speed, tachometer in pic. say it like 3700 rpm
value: 5400 rpm
